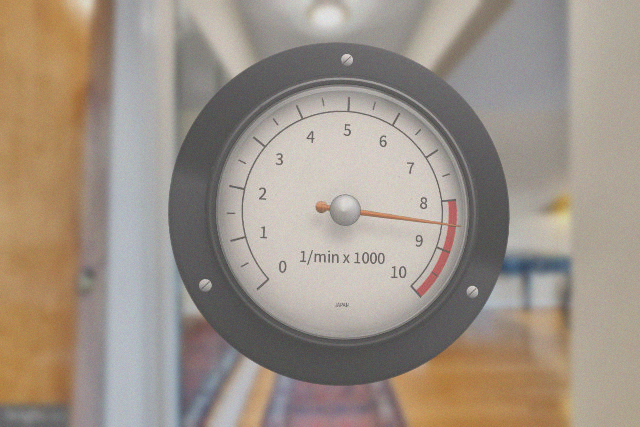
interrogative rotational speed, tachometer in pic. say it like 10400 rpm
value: 8500 rpm
